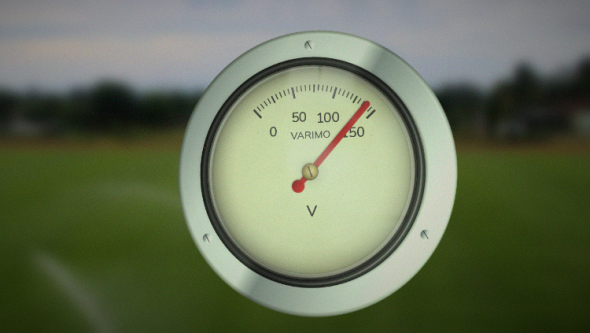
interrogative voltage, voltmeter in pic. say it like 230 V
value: 140 V
